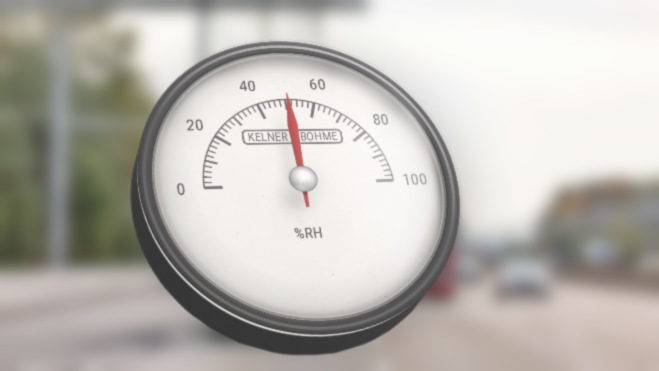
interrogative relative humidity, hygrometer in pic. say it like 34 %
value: 50 %
